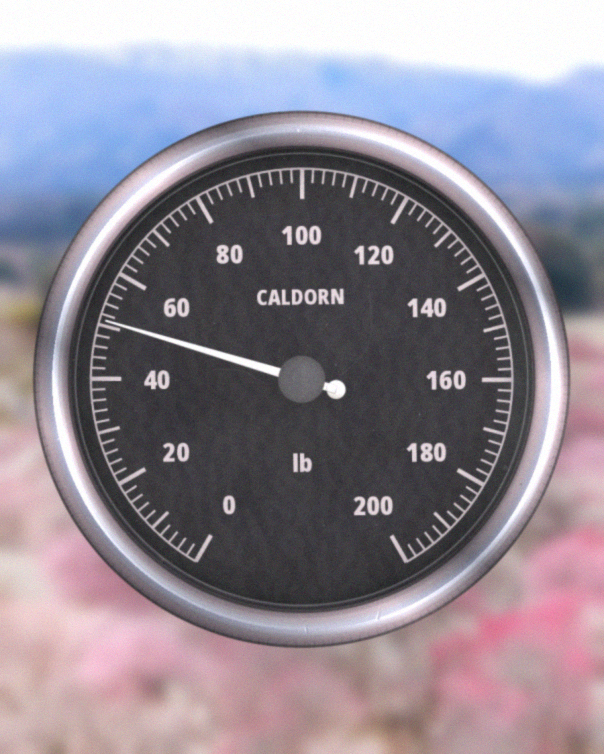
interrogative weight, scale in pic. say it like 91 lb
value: 51 lb
